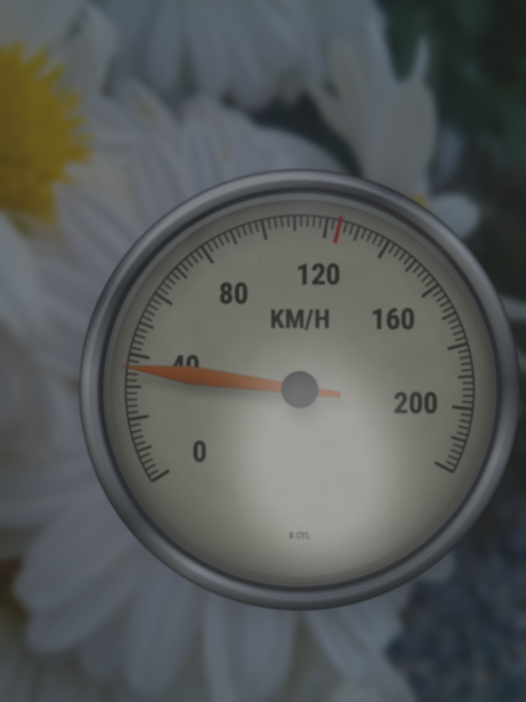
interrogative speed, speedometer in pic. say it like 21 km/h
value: 36 km/h
